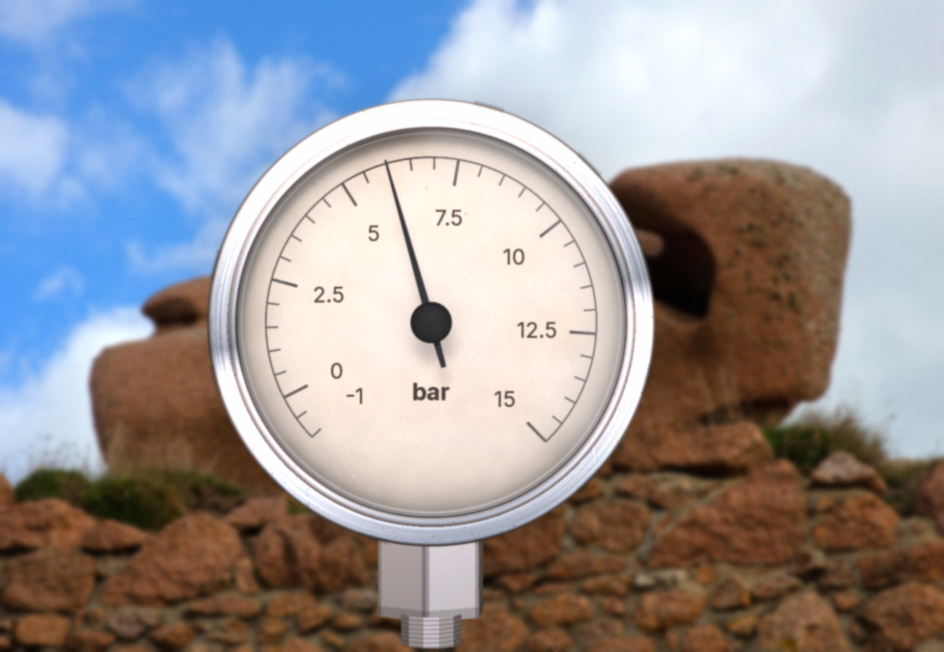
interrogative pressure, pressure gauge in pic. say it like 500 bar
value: 6 bar
